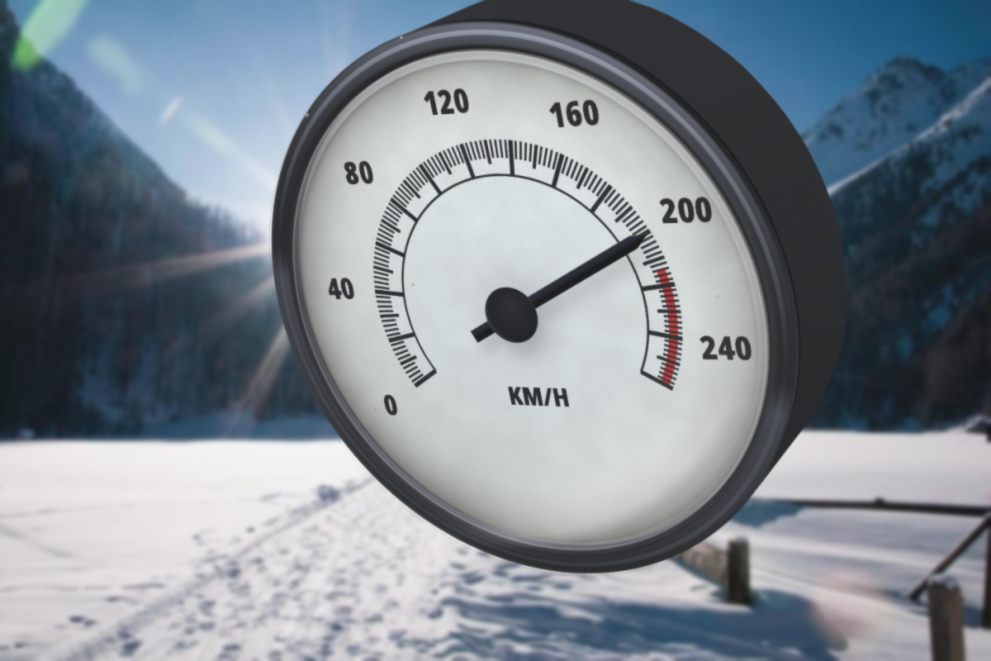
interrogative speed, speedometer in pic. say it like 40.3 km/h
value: 200 km/h
